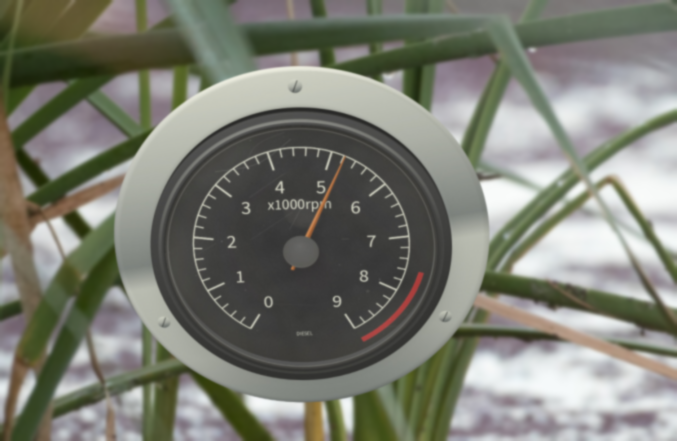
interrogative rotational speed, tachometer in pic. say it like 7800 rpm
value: 5200 rpm
